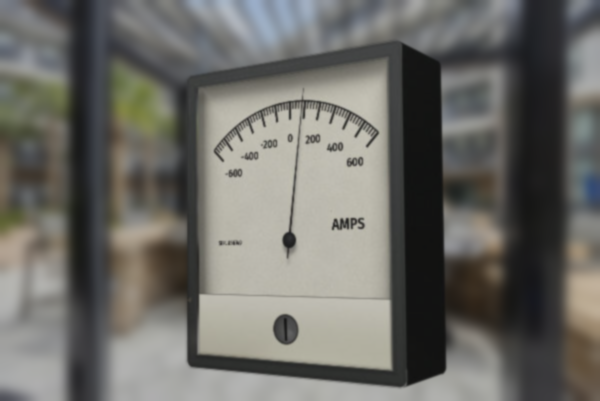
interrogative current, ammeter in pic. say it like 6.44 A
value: 100 A
